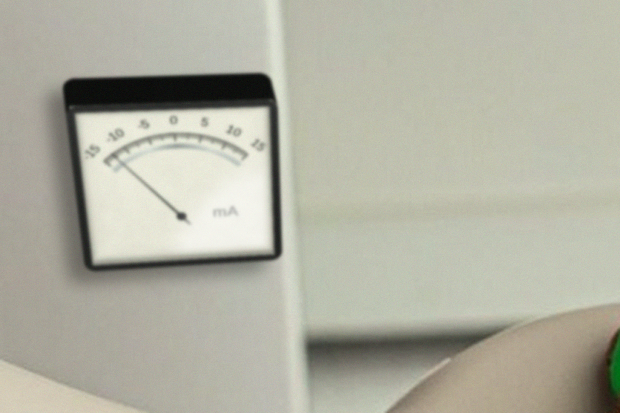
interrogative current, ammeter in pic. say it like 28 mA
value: -12.5 mA
